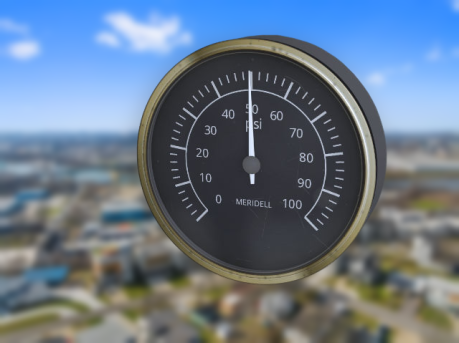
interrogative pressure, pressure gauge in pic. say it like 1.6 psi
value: 50 psi
